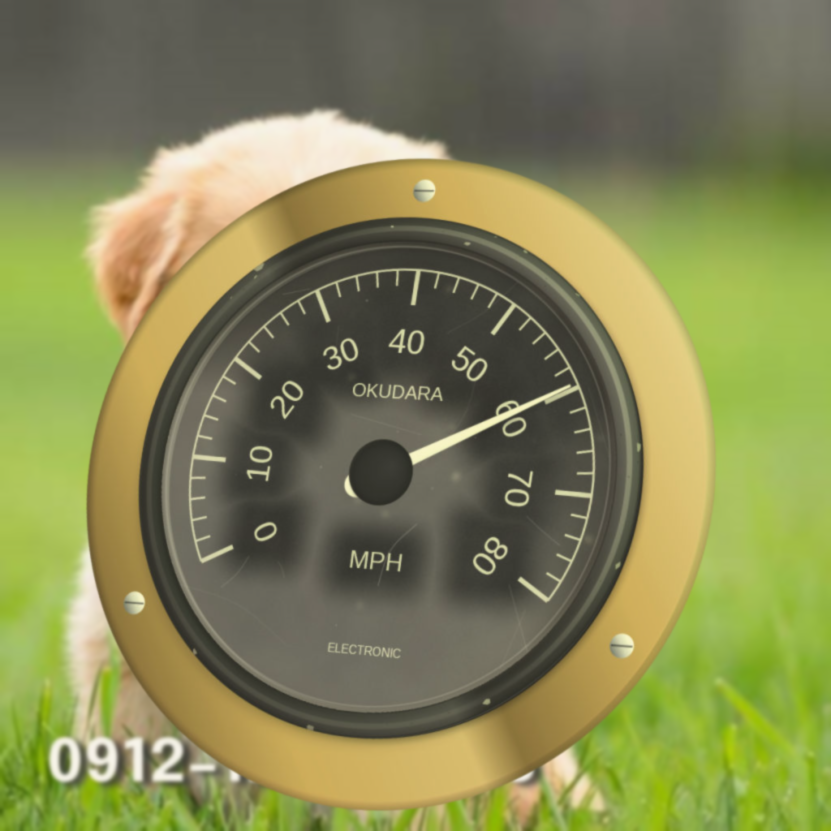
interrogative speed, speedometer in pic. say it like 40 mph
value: 60 mph
